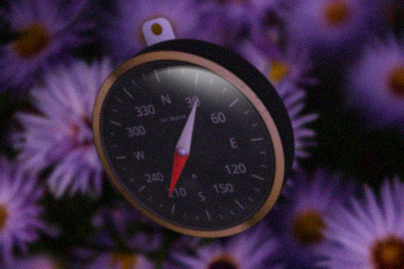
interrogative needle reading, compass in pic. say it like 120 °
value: 215 °
